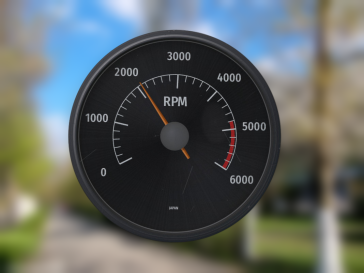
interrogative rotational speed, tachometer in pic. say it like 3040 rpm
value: 2100 rpm
